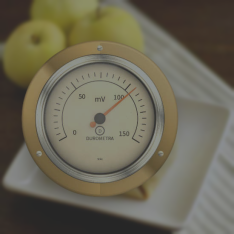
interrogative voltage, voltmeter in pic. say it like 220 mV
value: 105 mV
